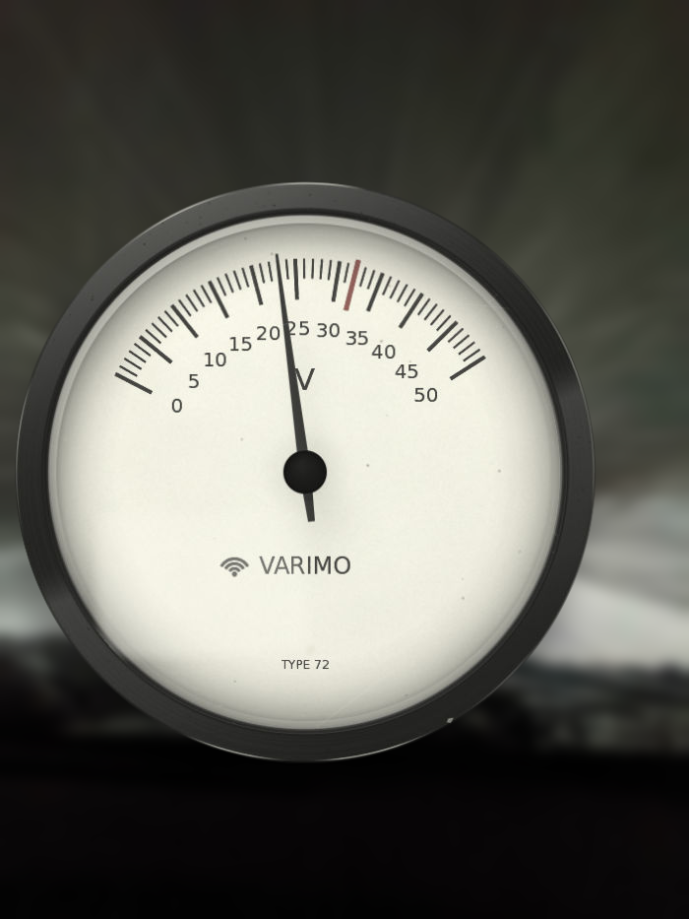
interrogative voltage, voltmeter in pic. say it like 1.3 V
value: 23 V
